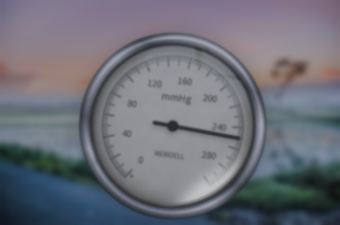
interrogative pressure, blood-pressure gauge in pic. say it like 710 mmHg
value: 250 mmHg
